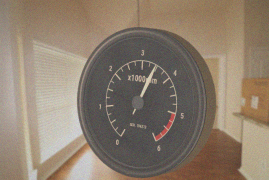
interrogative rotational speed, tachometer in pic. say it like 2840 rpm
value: 3500 rpm
